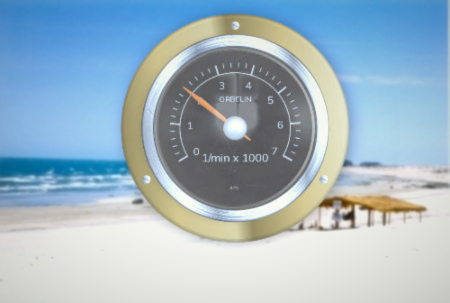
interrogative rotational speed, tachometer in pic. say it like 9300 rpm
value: 2000 rpm
